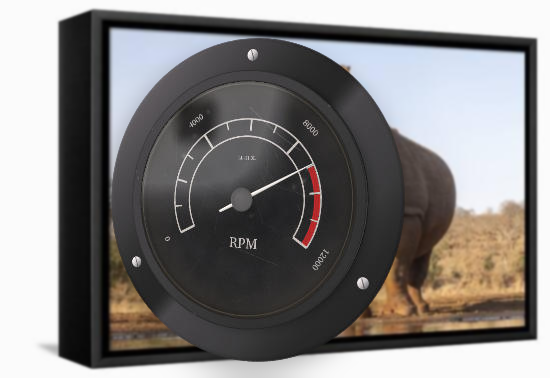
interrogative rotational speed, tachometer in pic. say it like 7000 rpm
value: 9000 rpm
